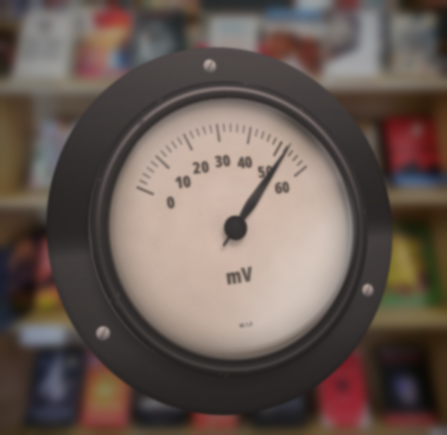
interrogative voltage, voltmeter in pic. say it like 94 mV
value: 52 mV
